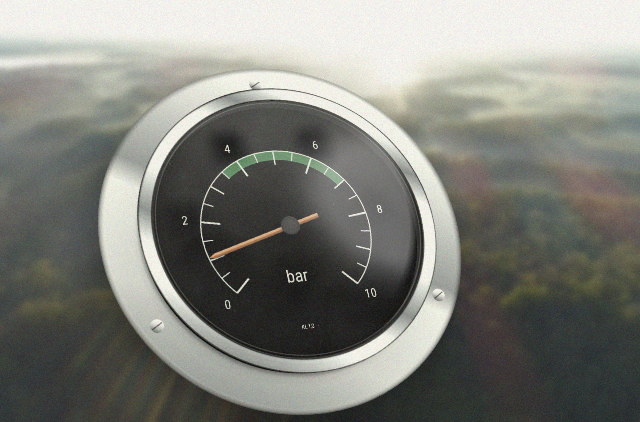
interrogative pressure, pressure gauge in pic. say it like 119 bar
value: 1 bar
